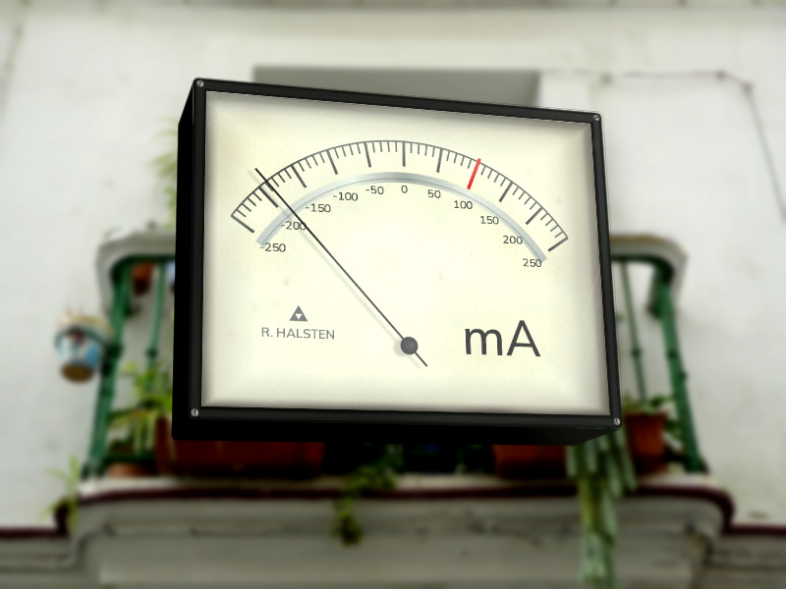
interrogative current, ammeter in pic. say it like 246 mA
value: -190 mA
